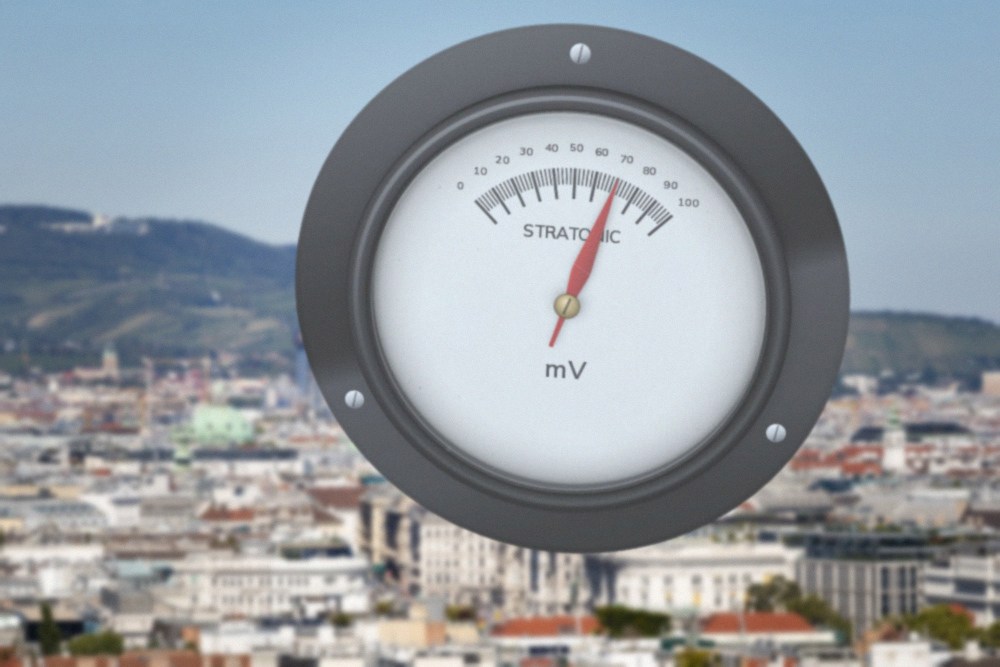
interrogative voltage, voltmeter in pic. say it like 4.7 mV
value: 70 mV
